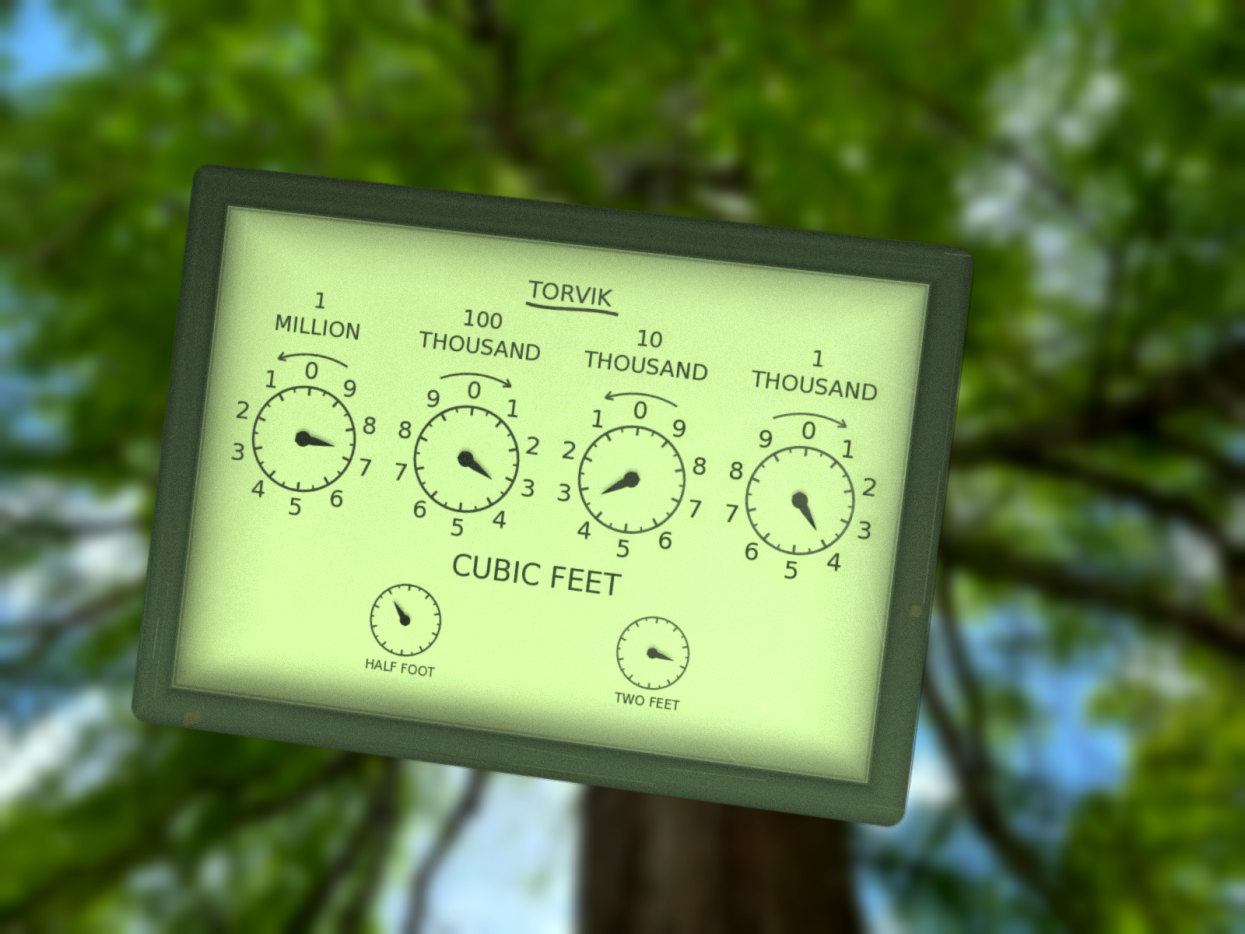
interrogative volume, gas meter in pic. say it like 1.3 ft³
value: 733400 ft³
